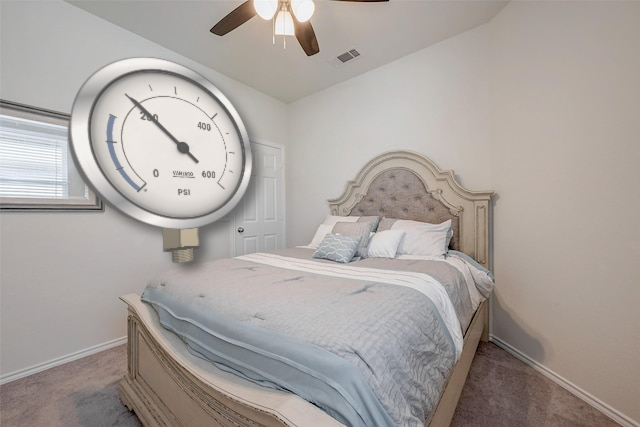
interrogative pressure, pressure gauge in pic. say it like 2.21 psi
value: 200 psi
